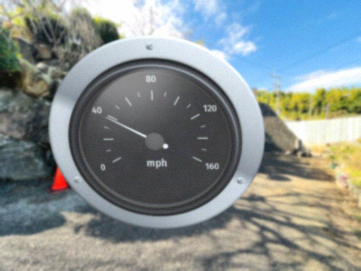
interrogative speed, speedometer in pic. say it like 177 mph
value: 40 mph
